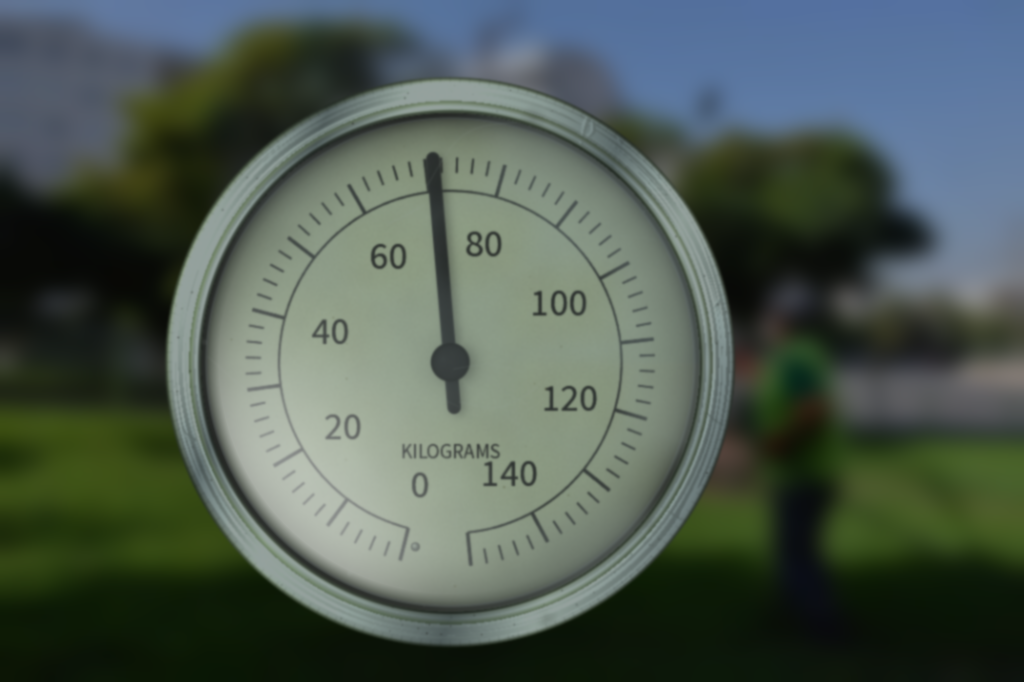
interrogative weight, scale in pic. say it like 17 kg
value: 71 kg
